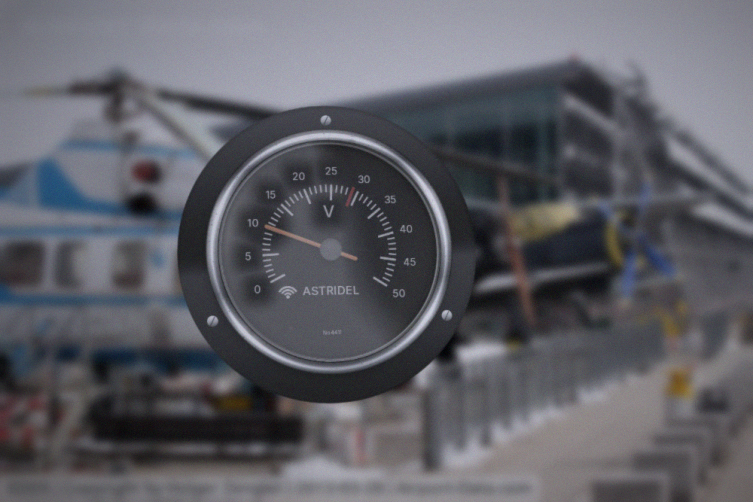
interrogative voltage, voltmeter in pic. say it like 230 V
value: 10 V
